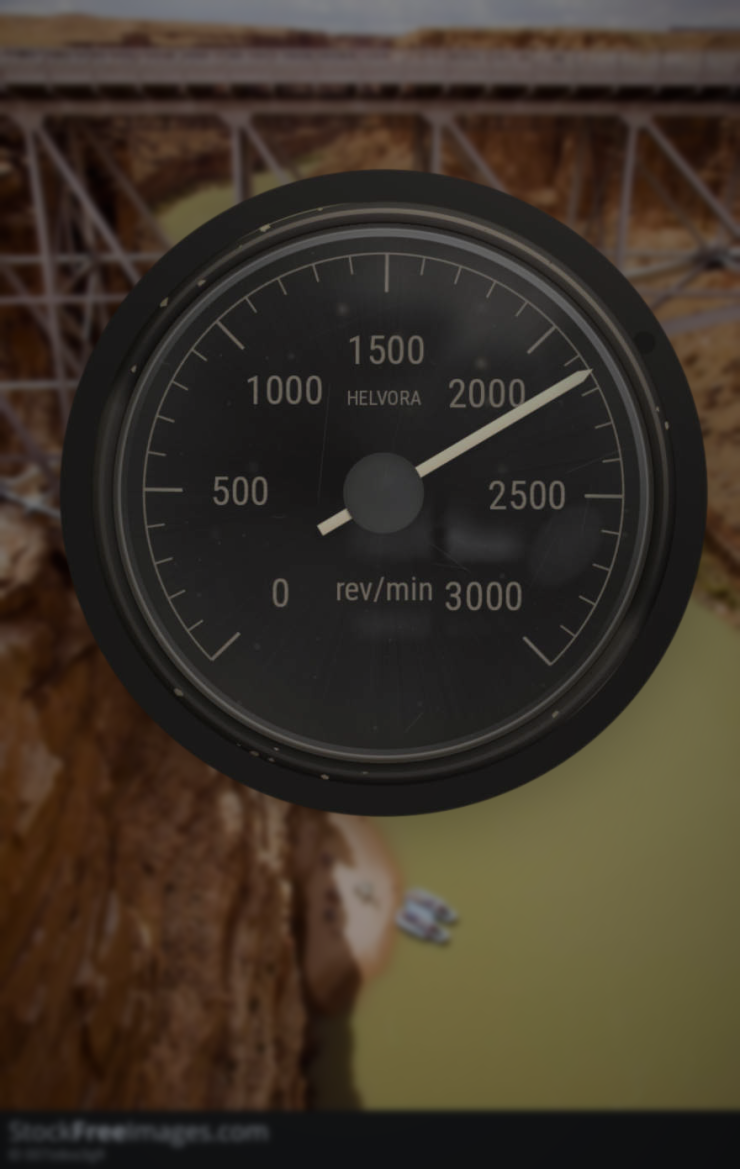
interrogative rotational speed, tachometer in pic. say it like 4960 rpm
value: 2150 rpm
